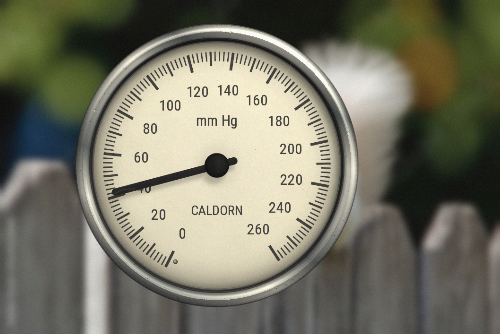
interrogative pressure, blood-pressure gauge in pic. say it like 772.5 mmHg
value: 42 mmHg
